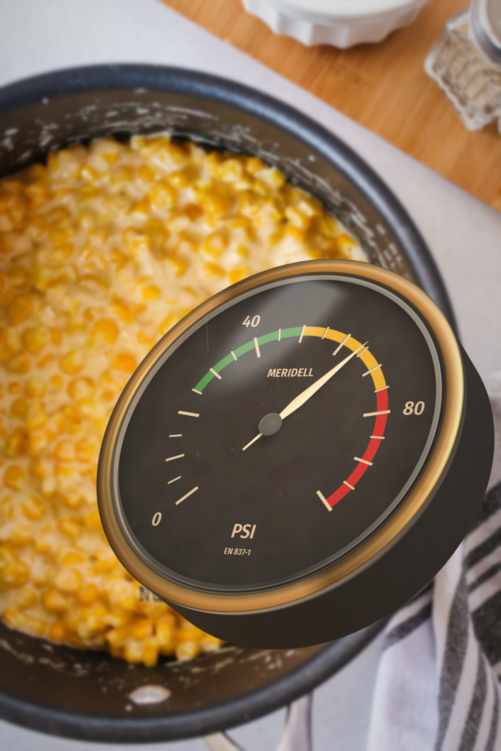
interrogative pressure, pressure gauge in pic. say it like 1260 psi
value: 65 psi
